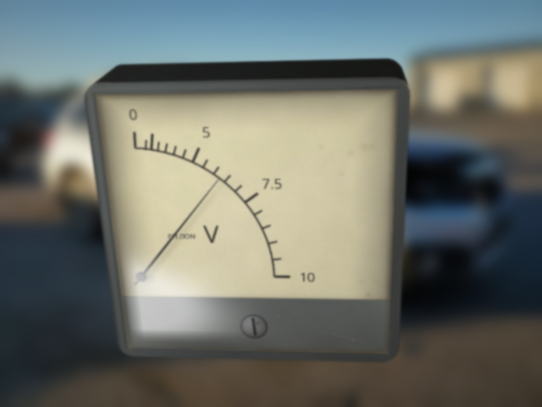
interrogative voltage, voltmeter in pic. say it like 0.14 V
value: 6.25 V
